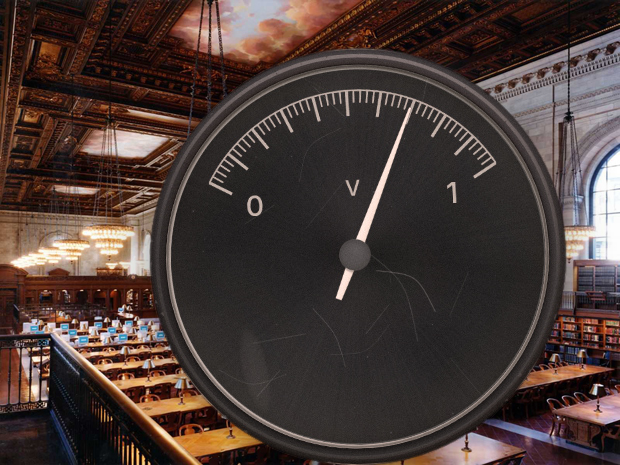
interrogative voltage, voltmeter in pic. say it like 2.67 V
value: 0.7 V
